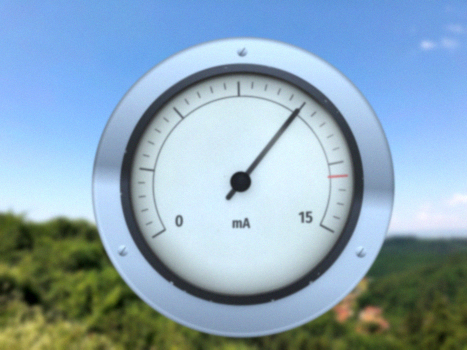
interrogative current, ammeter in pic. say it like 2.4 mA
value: 10 mA
